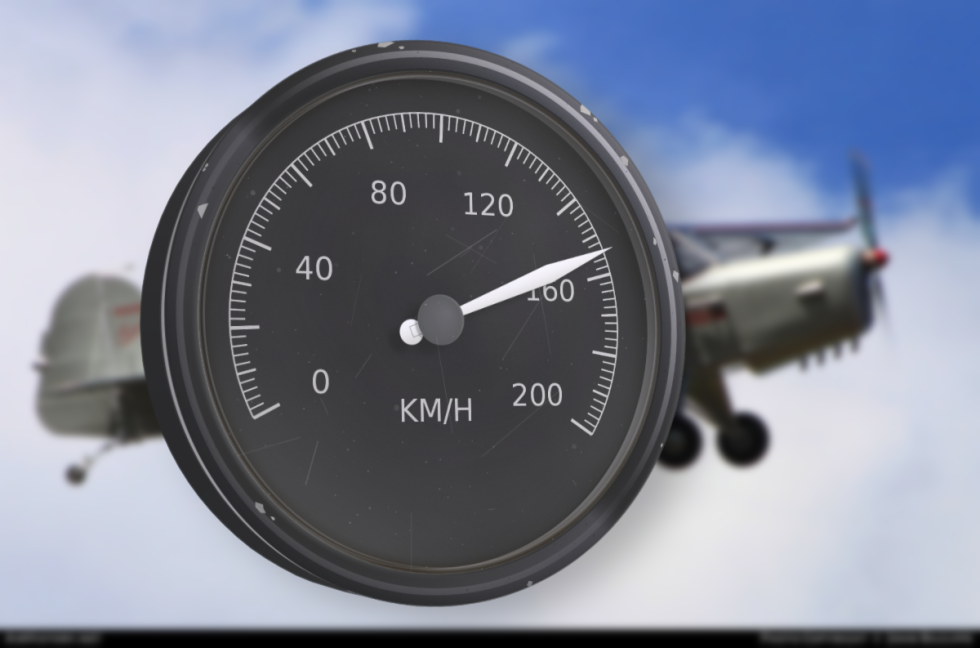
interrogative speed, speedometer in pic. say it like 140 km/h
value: 154 km/h
